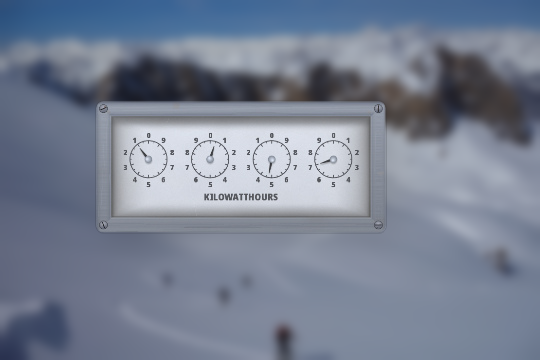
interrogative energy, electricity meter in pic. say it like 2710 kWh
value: 1047 kWh
